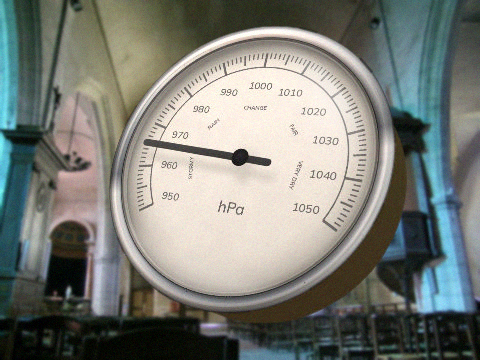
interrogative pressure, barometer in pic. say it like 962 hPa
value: 965 hPa
